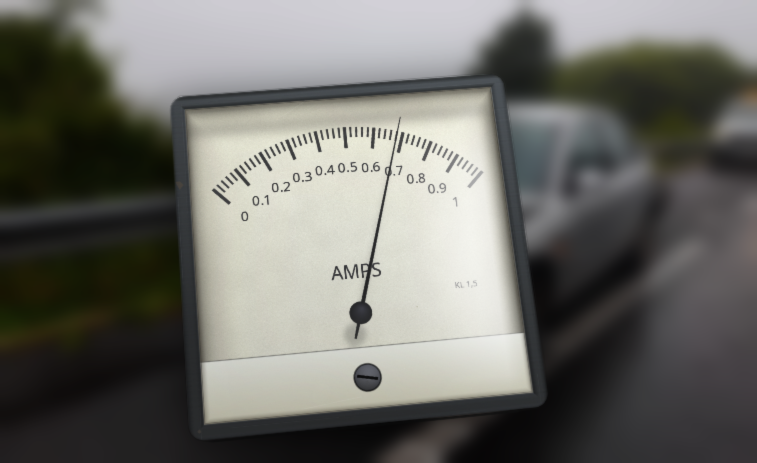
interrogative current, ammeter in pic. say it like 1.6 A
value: 0.68 A
